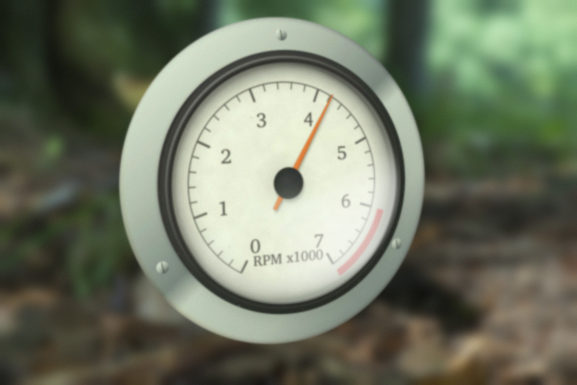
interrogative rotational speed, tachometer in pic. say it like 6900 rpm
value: 4200 rpm
